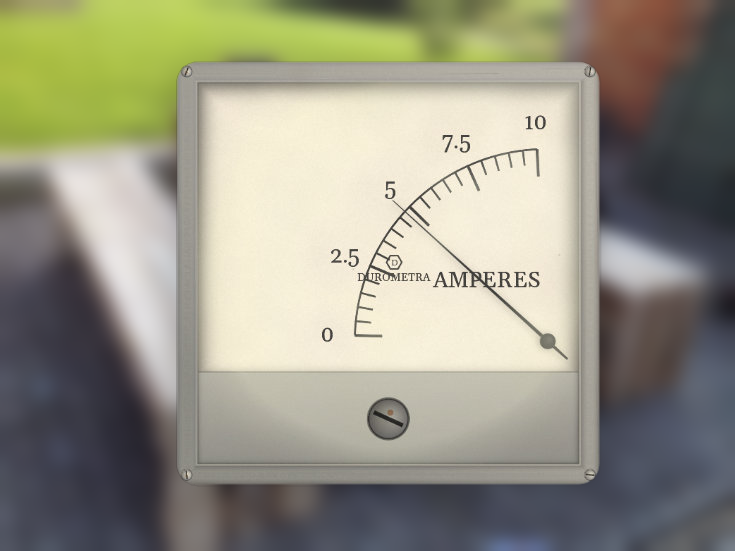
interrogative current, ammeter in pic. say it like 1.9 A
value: 4.75 A
